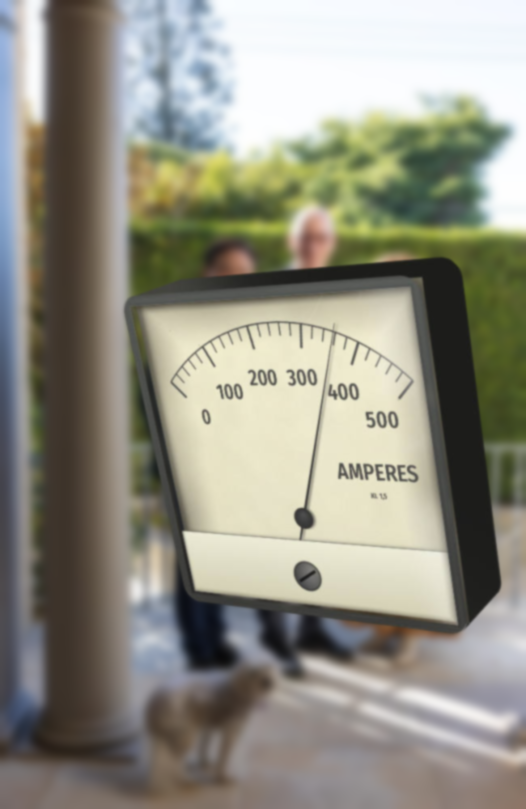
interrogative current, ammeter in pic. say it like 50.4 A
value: 360 A
